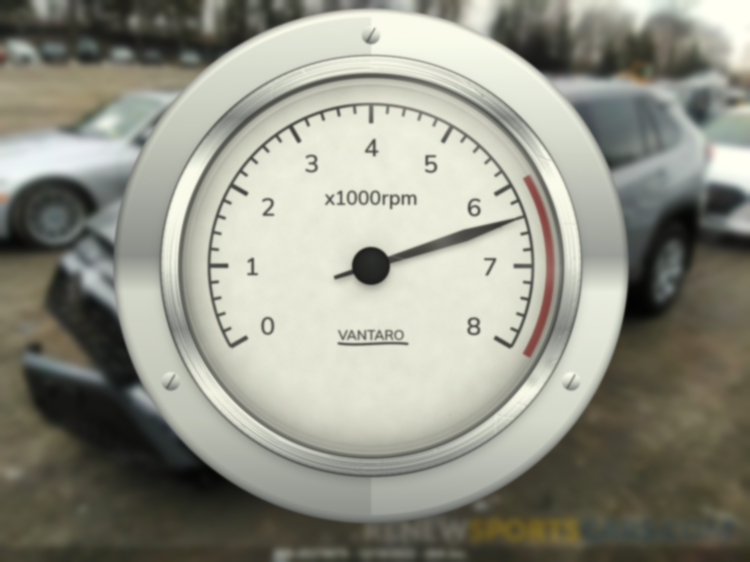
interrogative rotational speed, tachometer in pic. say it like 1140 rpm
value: 6400 rpm
